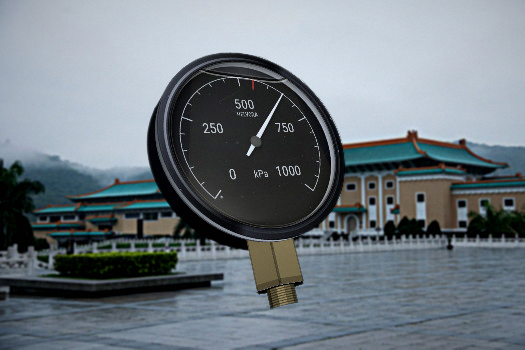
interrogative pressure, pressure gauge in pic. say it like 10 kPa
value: 650 kPa
